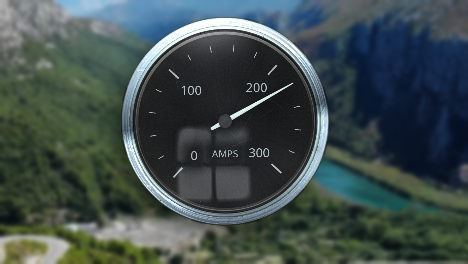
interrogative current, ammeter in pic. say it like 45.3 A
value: 220 A
